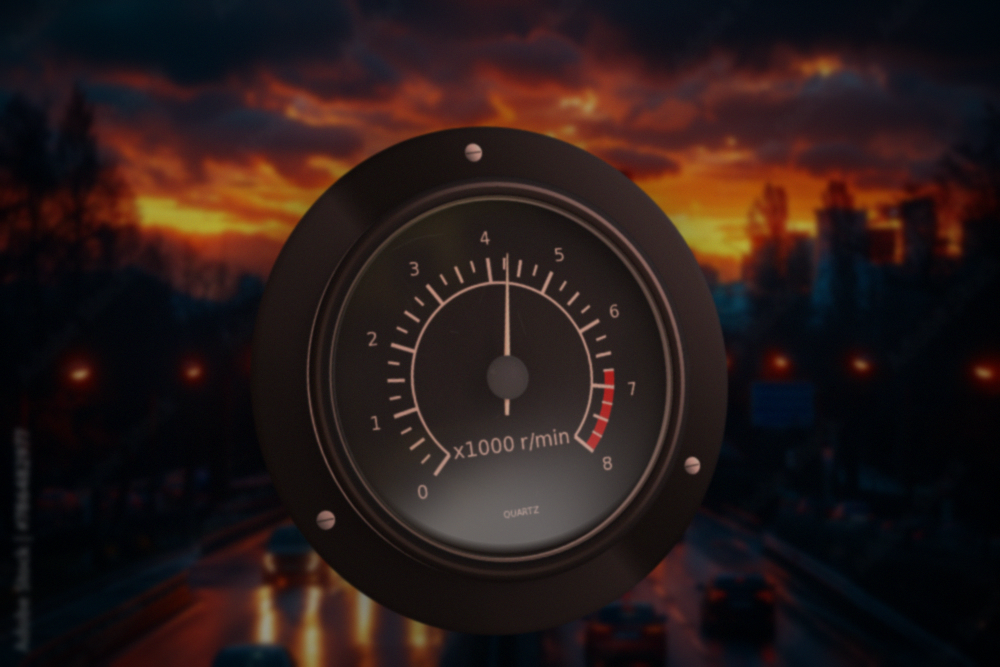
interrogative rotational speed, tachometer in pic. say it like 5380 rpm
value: 4250 rpm
